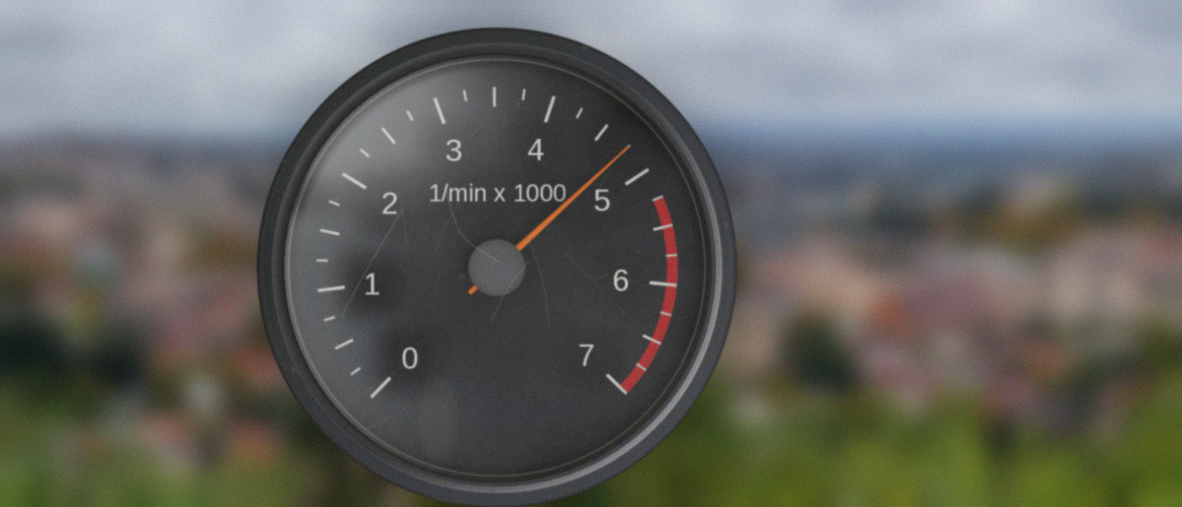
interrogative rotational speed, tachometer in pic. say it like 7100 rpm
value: 4750 rpm
